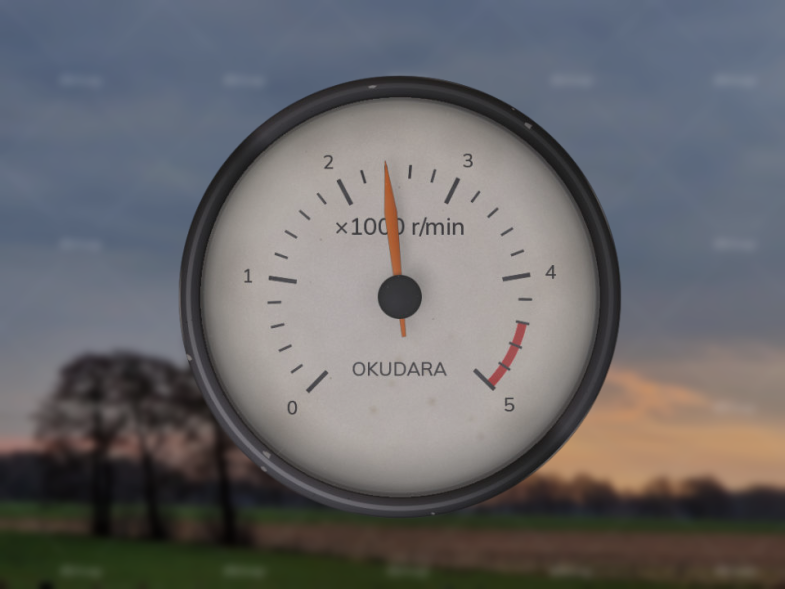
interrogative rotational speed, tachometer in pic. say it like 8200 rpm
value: 2400 rpm
